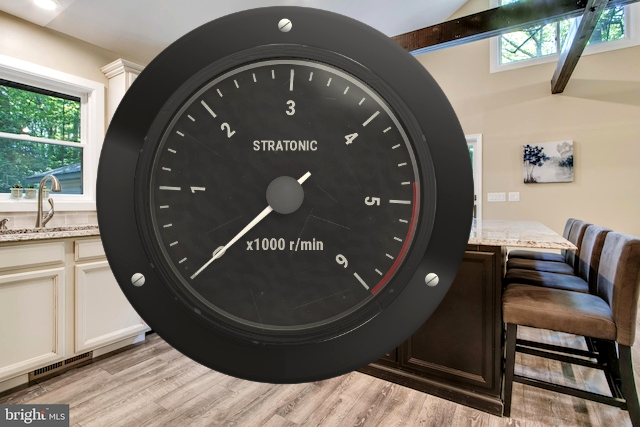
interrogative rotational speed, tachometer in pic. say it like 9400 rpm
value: 0 rpm
